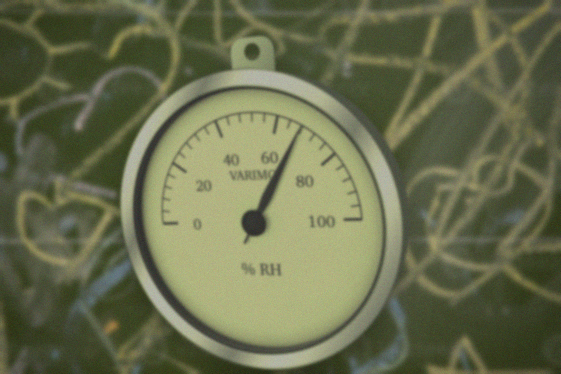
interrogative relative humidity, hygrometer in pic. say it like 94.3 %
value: 68 %
